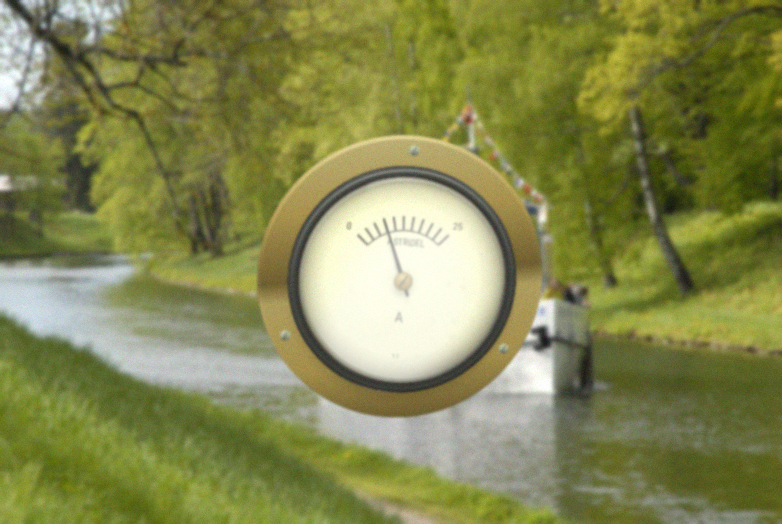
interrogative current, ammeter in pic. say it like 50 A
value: 7.5 A
